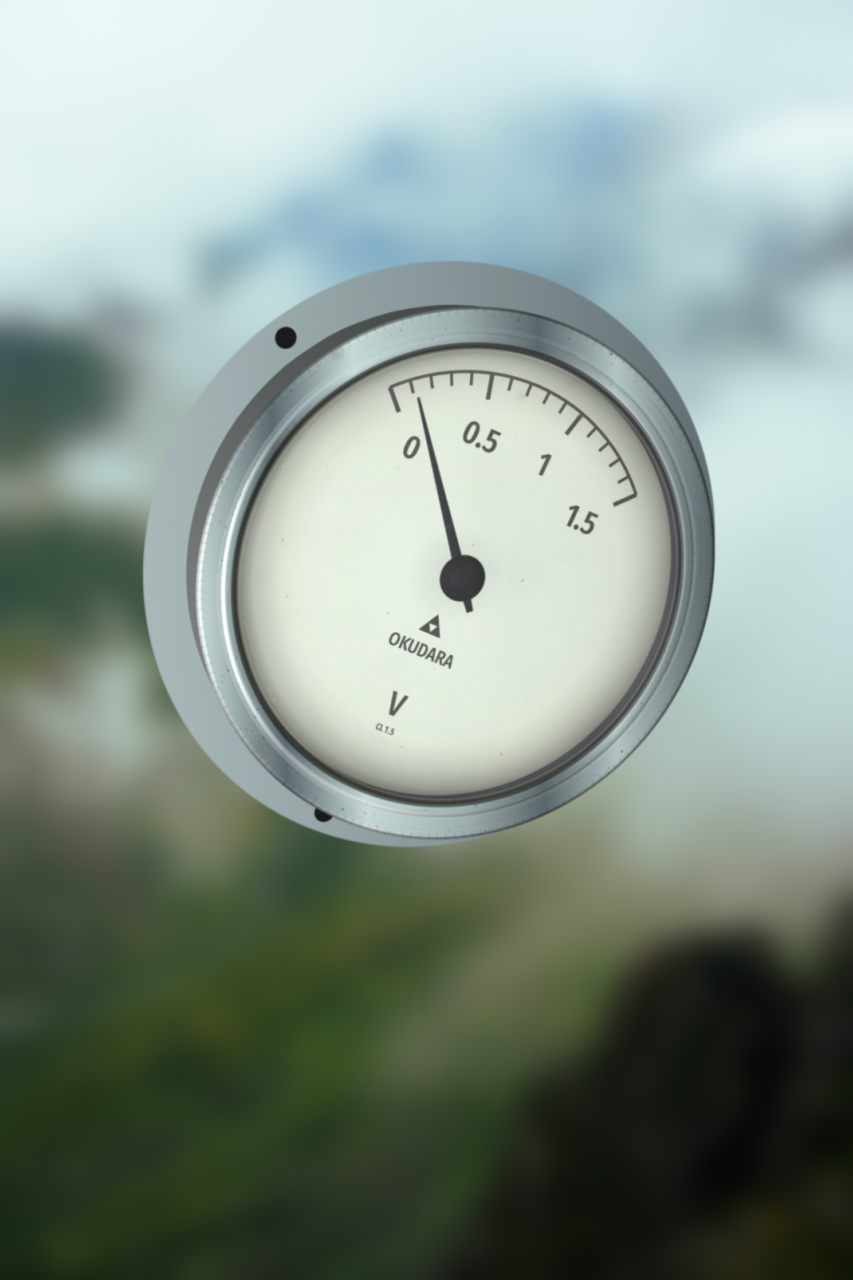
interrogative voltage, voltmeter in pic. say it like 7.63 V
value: 0.1 V
